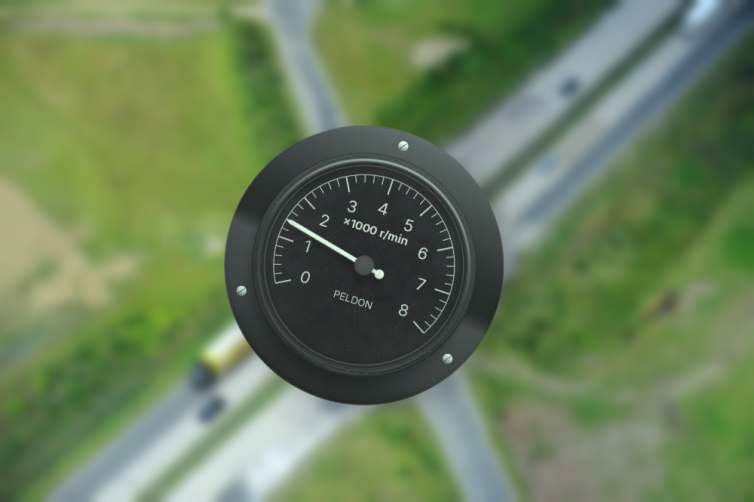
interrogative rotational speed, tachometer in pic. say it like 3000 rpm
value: 1400 rpm
